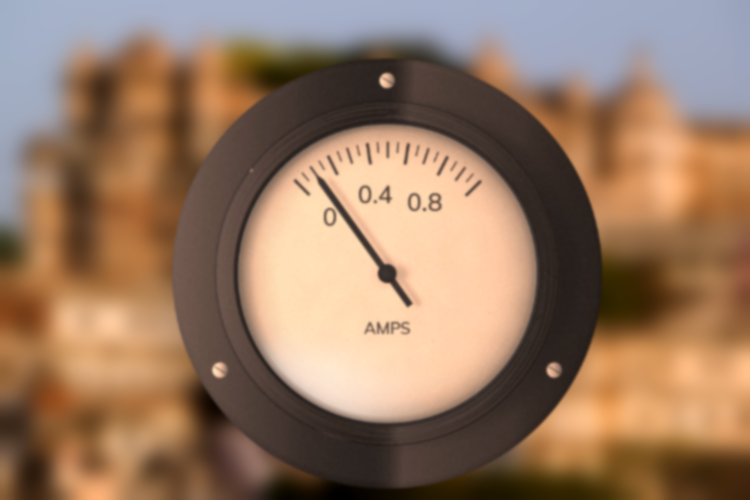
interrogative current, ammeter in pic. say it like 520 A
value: 0.1 A
